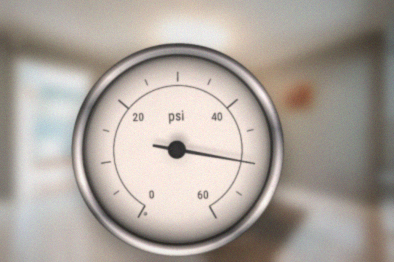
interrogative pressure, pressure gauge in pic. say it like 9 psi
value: 50 psi
